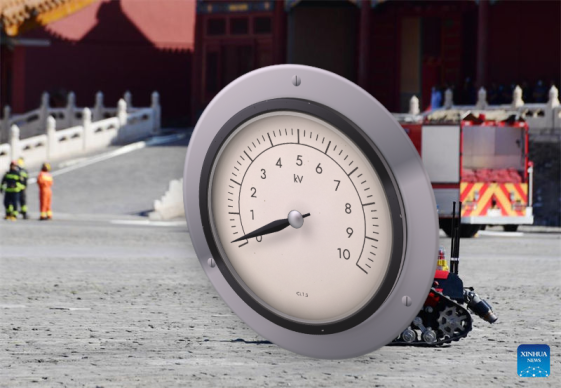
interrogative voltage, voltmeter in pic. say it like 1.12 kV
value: 0.2 kV
